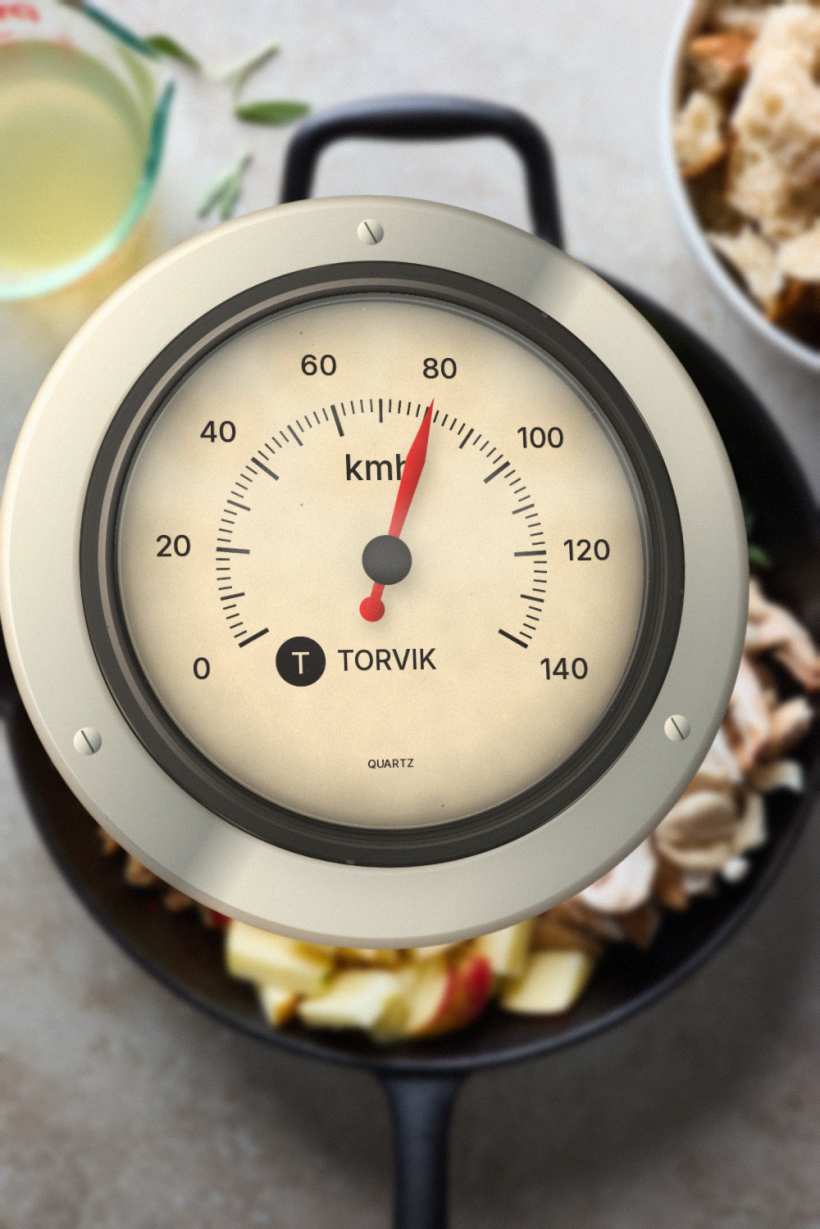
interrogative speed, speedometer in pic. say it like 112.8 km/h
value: 80 km/h
